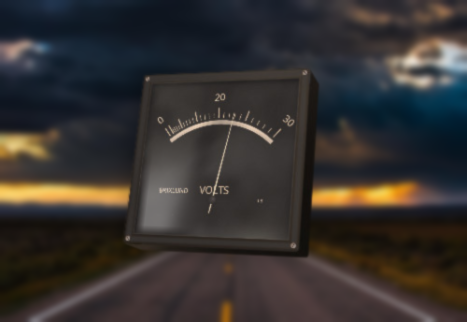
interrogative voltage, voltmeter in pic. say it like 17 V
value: 23 V
